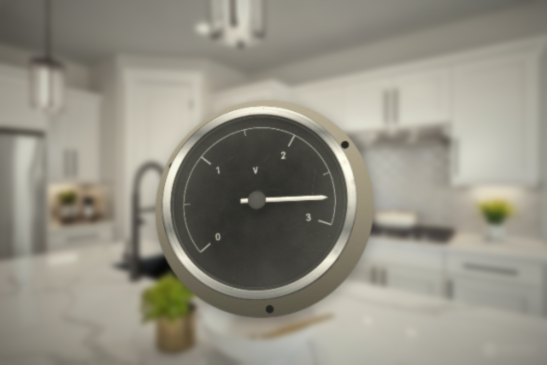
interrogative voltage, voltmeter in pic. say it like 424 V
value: 2.75 V
